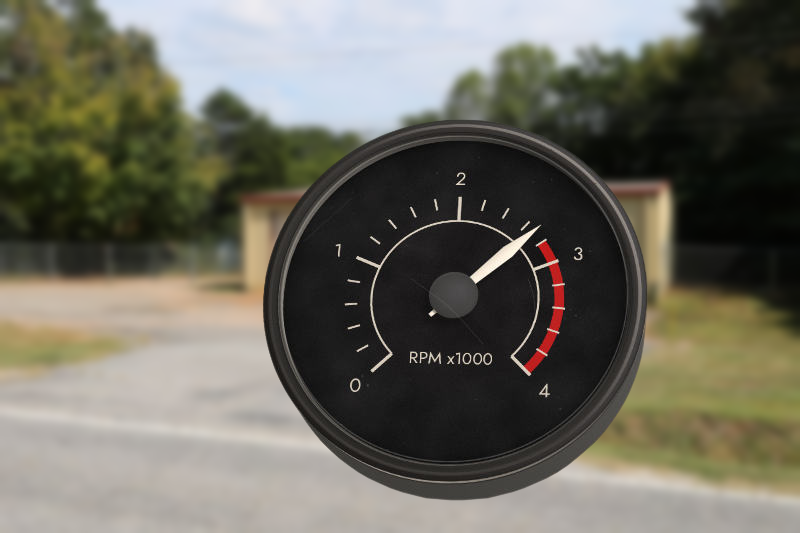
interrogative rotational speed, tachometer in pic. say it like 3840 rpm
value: 2700 rpm
